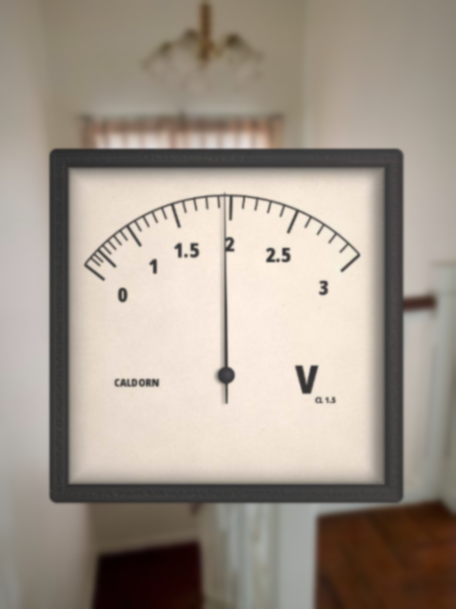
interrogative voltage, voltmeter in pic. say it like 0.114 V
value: 1.95 V
